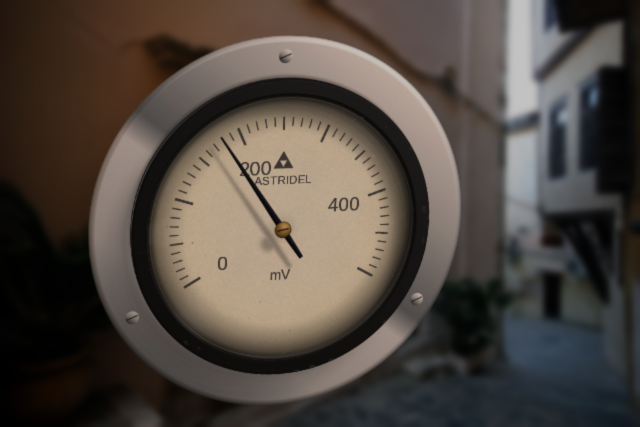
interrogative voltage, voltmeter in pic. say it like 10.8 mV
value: 180 mV
